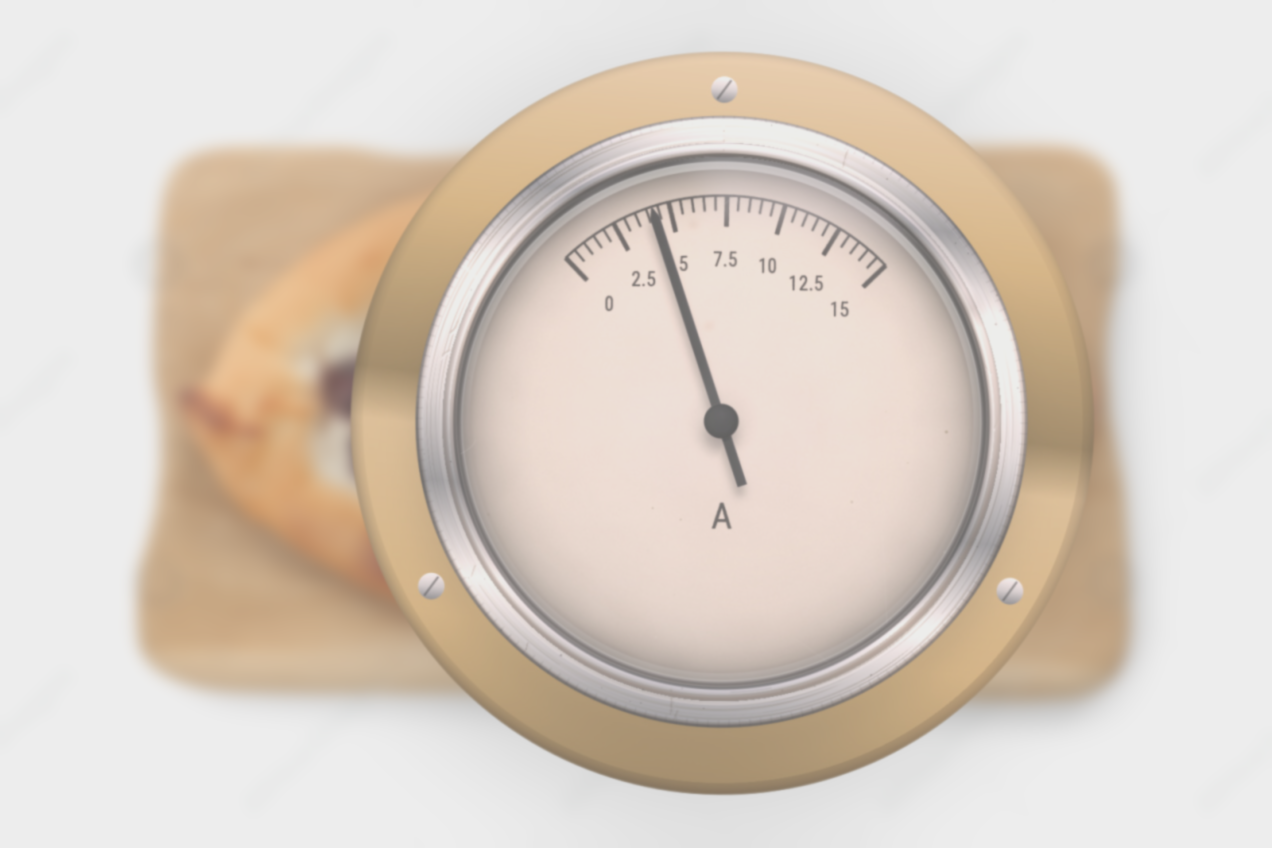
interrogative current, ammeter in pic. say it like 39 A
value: 4.25 A
